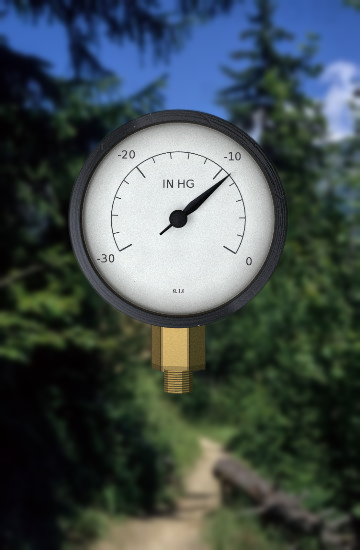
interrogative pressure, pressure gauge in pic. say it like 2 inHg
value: -9 inHg
